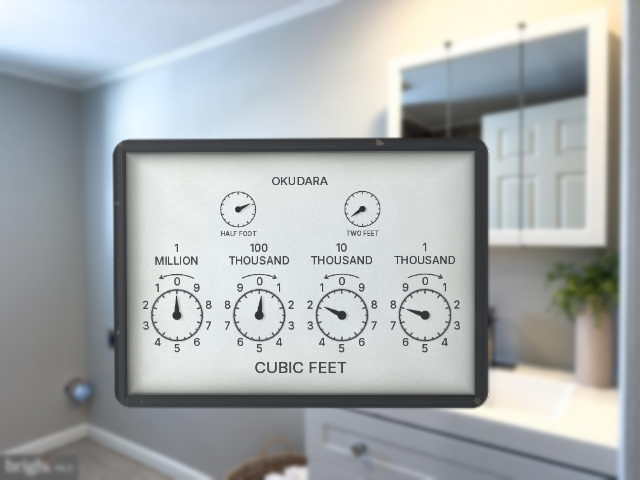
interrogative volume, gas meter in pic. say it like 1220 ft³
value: 1800 ft³
